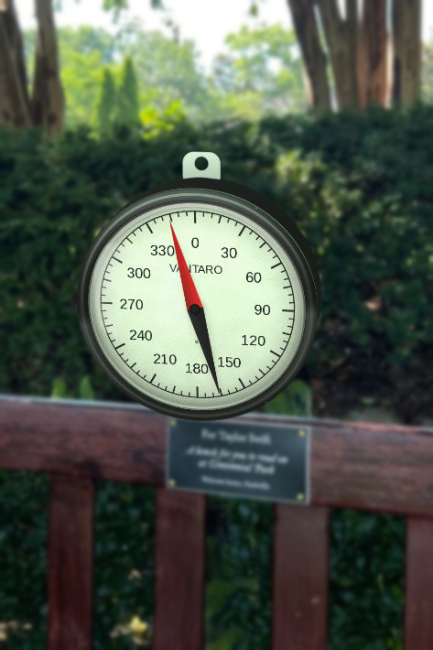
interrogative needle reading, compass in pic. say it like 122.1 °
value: 345 °
